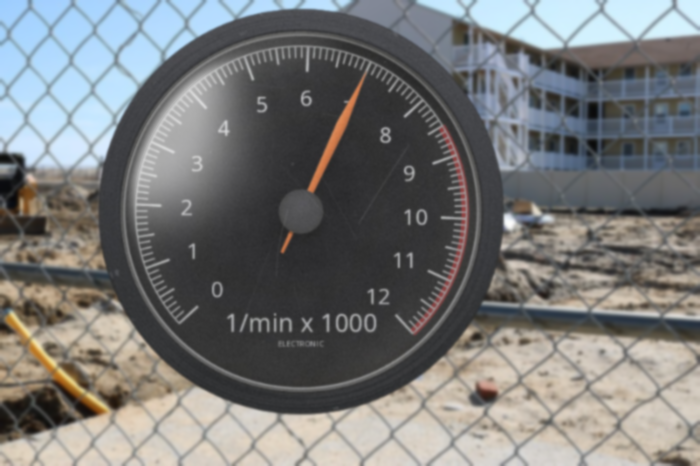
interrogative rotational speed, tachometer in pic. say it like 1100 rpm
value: 7000 rpm
